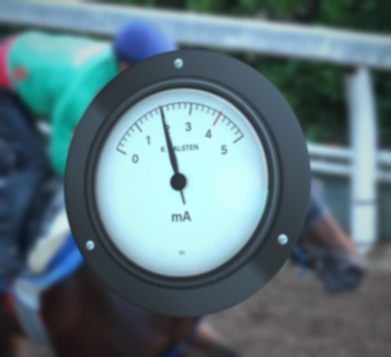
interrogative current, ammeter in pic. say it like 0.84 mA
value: 2 mA
